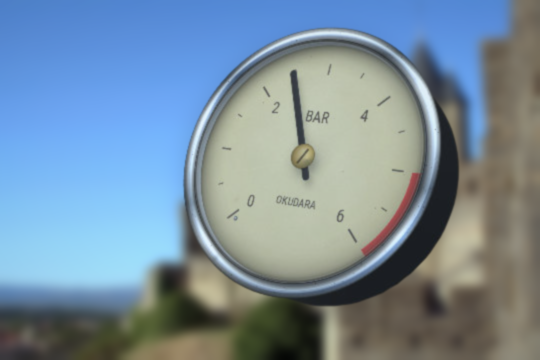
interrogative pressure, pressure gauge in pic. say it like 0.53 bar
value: 2.5 bar
